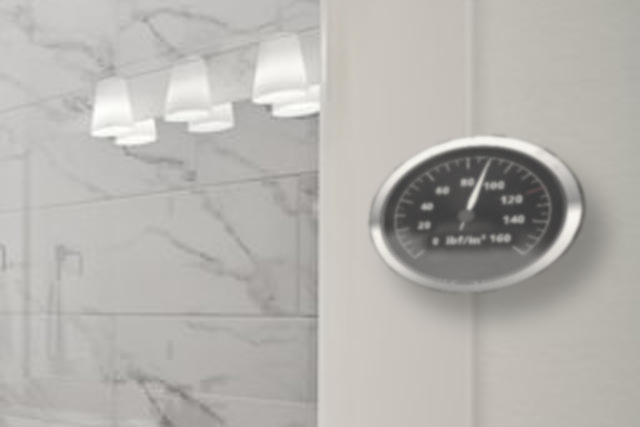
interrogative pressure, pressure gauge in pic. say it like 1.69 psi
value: 90 psi
